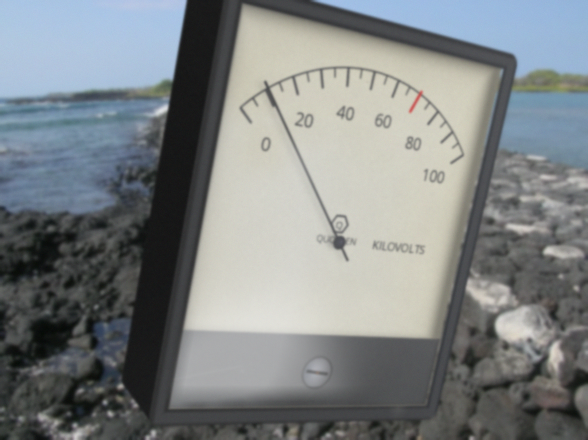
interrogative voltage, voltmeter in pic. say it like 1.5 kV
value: 10 kV
